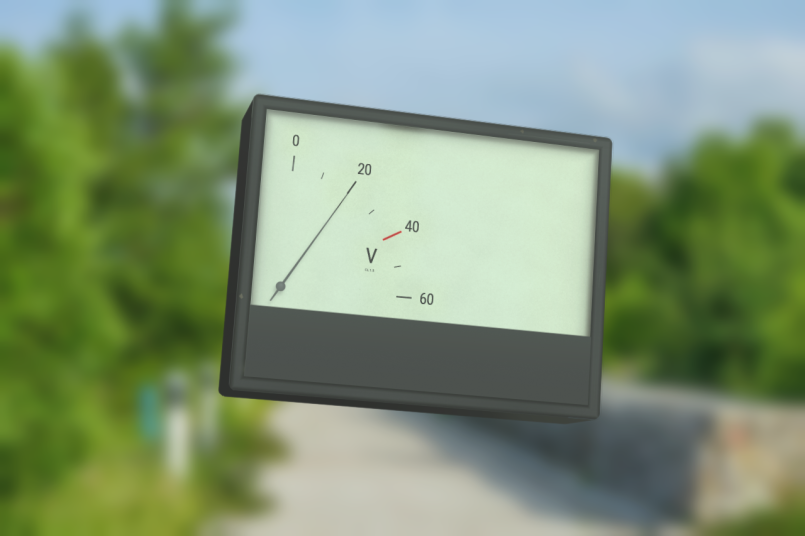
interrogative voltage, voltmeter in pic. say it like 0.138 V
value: 20 V
